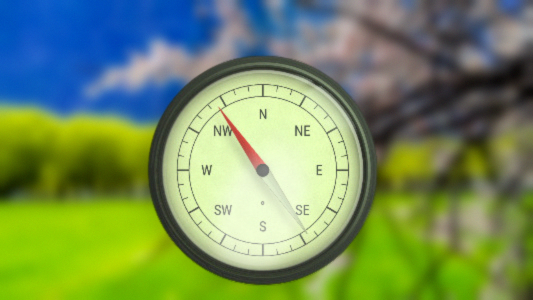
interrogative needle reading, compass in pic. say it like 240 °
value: 325 °
